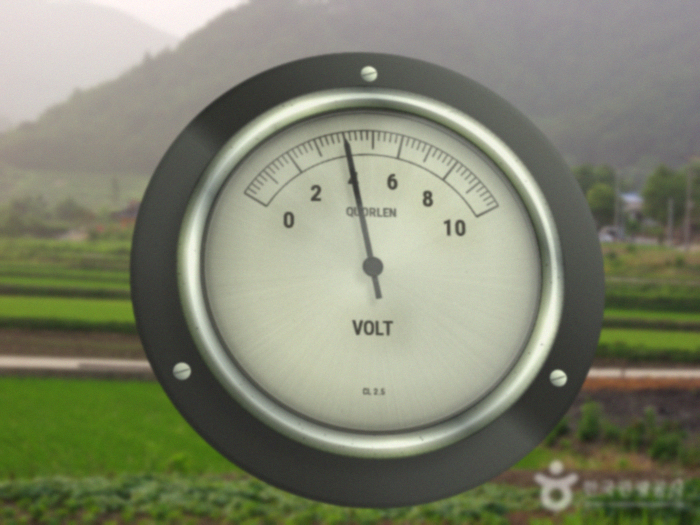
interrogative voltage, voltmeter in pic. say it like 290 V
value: 4 V
